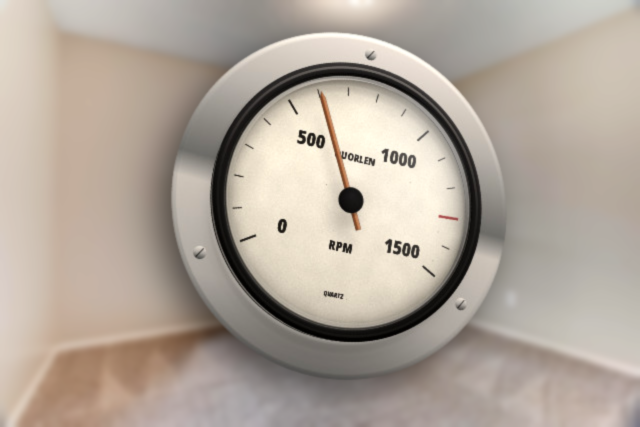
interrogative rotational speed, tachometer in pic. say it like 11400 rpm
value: 600 rpm
